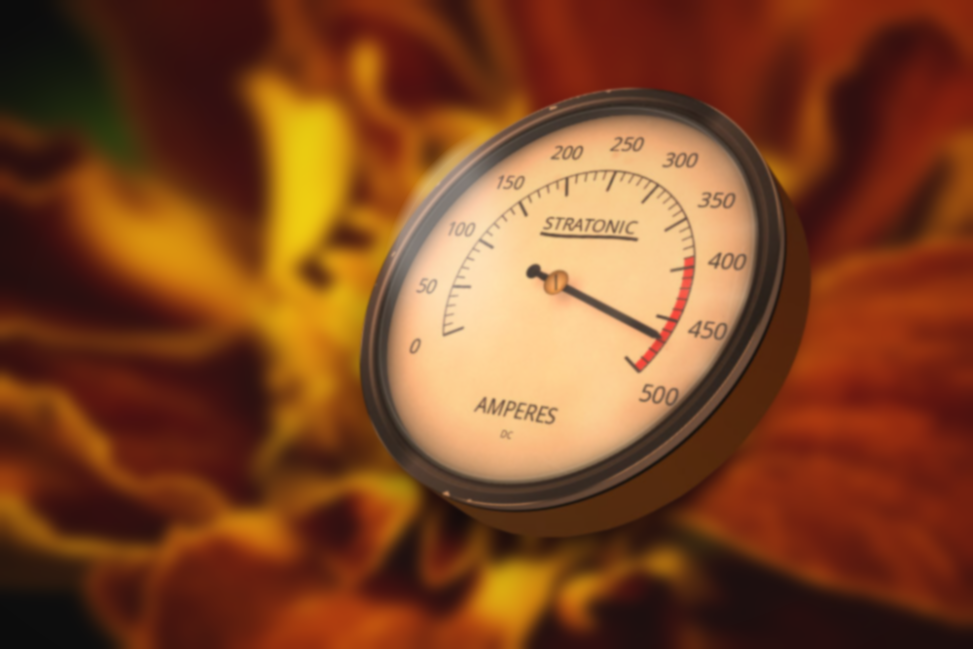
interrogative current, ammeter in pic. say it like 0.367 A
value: 470 A
